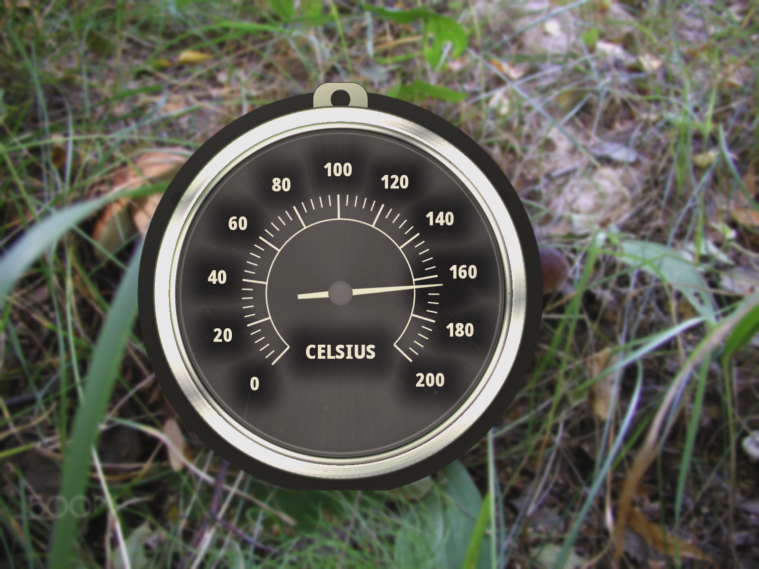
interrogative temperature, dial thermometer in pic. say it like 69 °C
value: 164 °C
